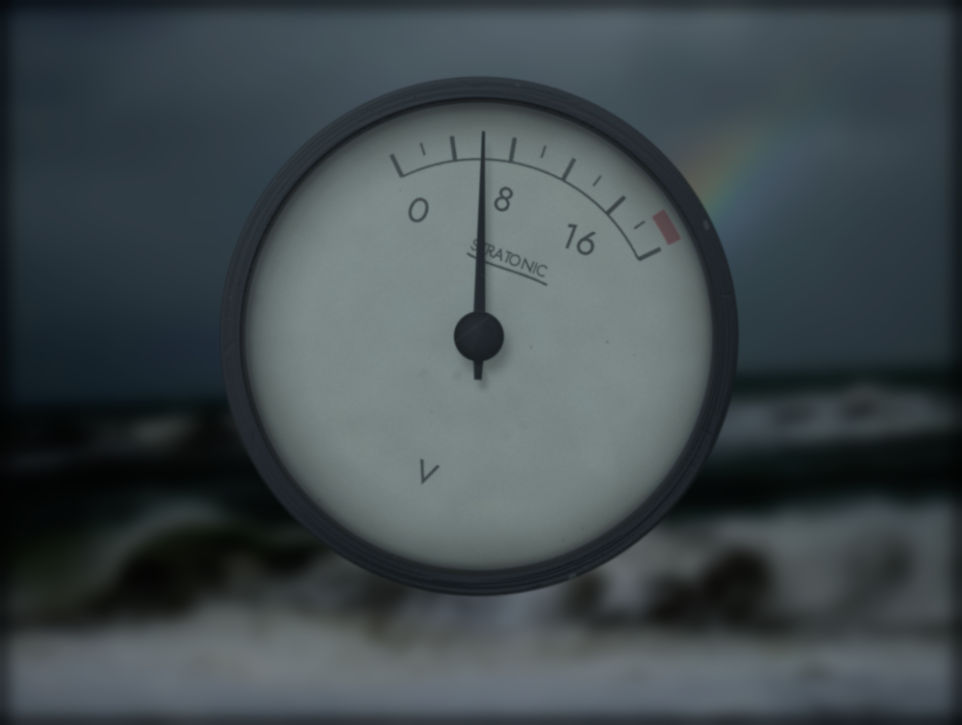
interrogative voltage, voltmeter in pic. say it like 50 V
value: 6 V
